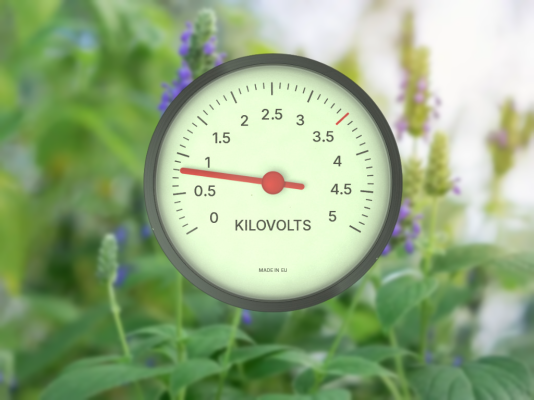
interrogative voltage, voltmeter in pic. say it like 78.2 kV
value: 0.8 kV
